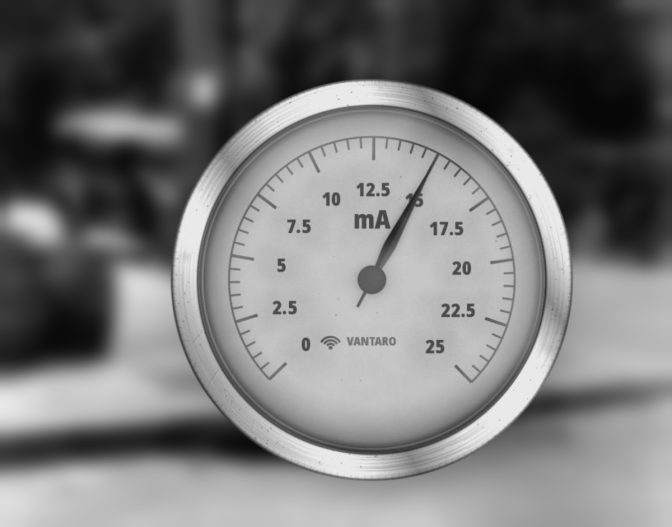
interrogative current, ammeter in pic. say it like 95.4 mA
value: 15 mA
